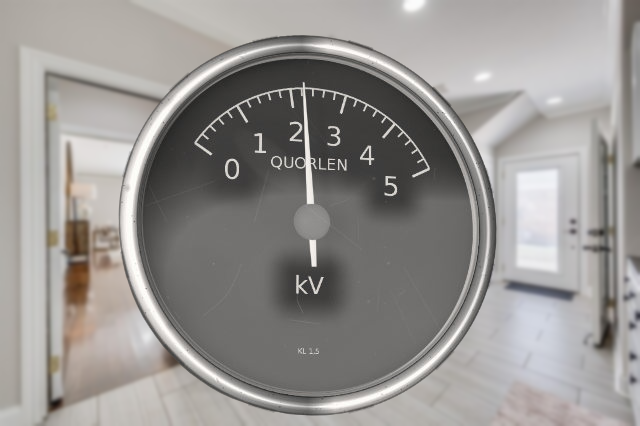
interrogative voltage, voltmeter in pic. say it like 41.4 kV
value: 2.2 kV
